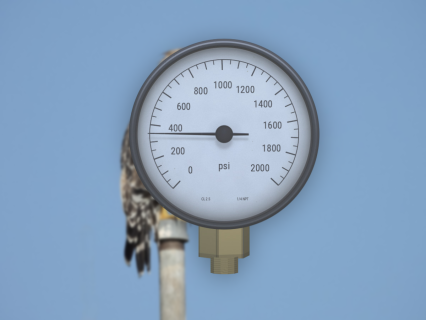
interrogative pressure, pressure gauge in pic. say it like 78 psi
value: 350 psi
